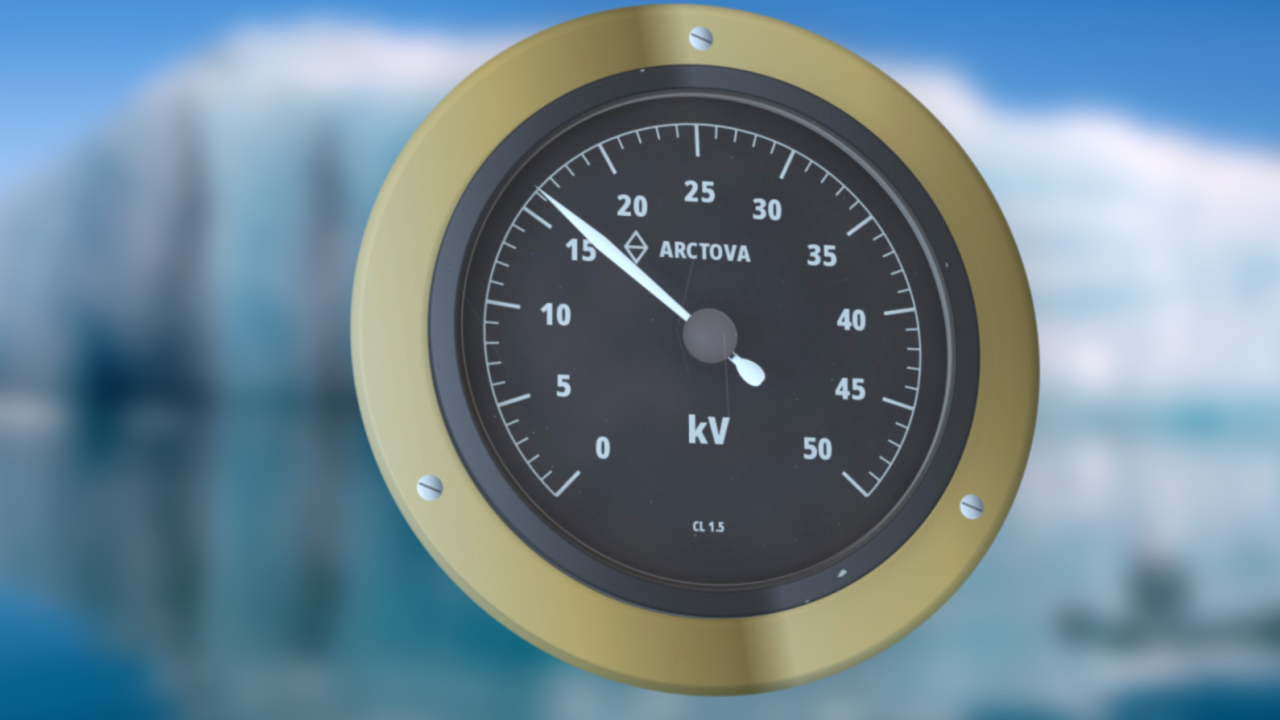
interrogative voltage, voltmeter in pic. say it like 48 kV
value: 16 kV
